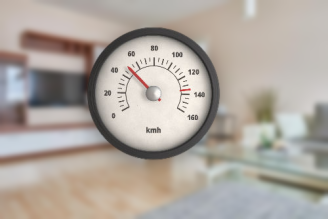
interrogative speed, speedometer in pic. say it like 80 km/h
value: 50 km/h
